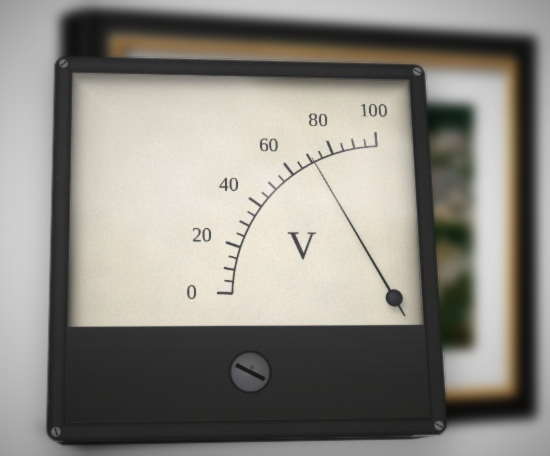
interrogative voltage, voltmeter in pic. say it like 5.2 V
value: 70 V
